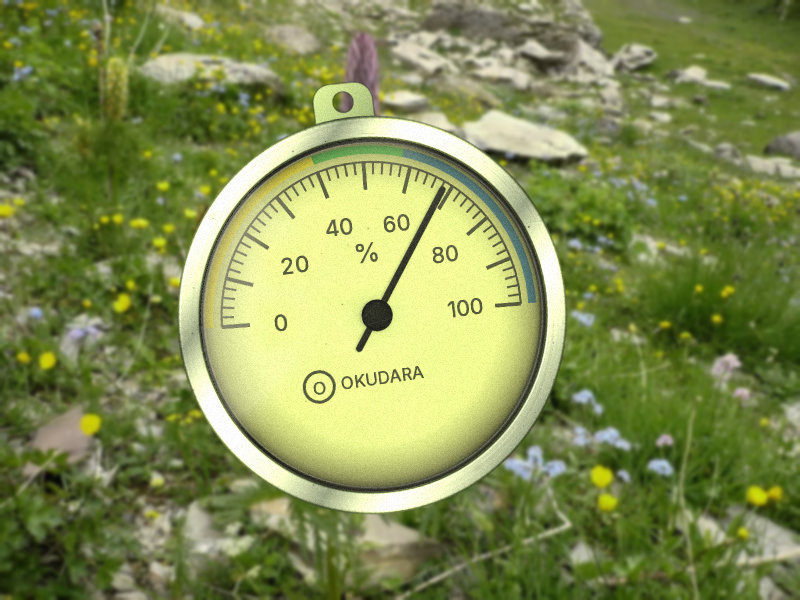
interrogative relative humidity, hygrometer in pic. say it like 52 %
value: 68 %
